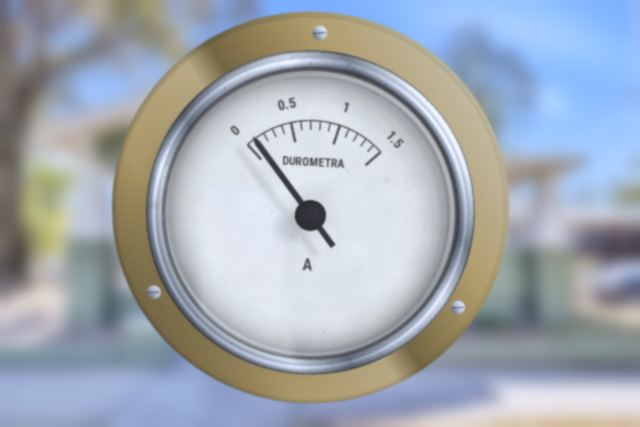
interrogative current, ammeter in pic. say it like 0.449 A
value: 0.1 A
